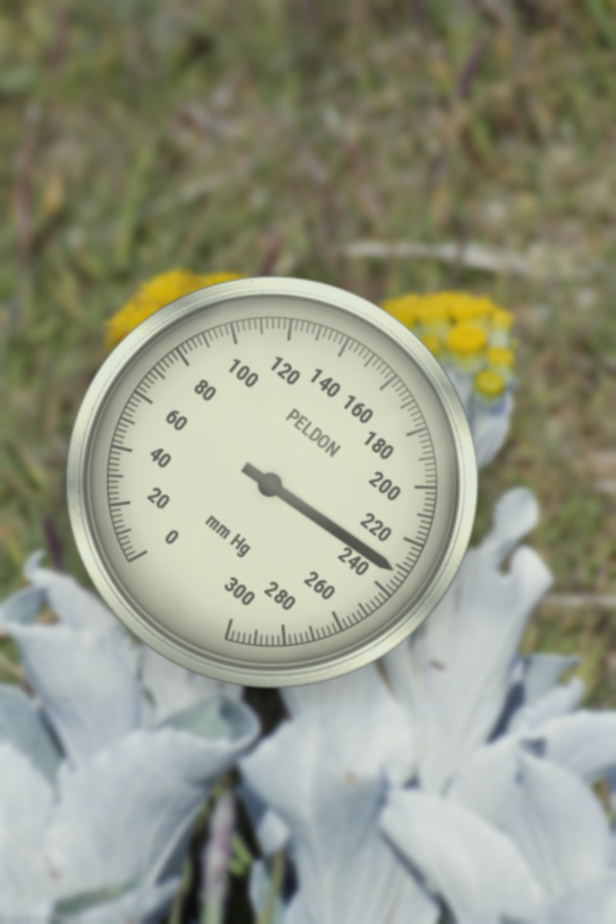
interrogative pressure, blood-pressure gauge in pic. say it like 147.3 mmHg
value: 232 mmHg
